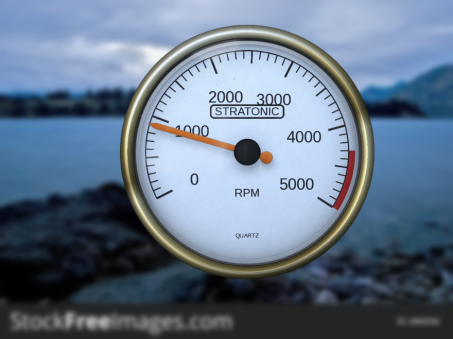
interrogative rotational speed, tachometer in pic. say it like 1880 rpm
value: 900 rpm
